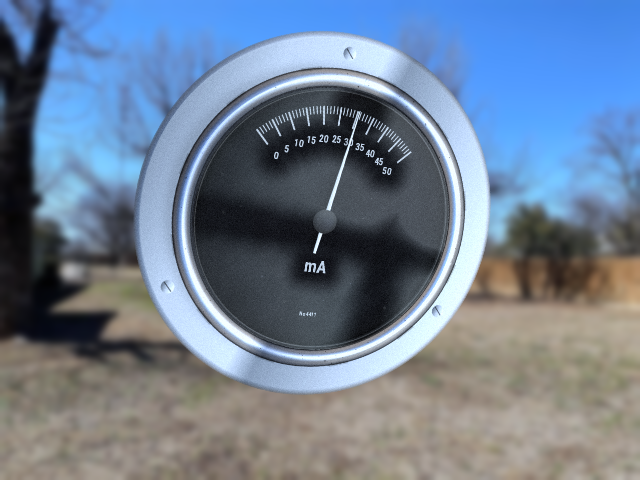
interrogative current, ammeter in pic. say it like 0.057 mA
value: 30 mA
